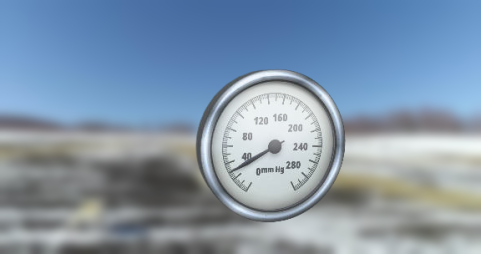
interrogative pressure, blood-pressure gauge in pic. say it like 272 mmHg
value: 30 mmHg
